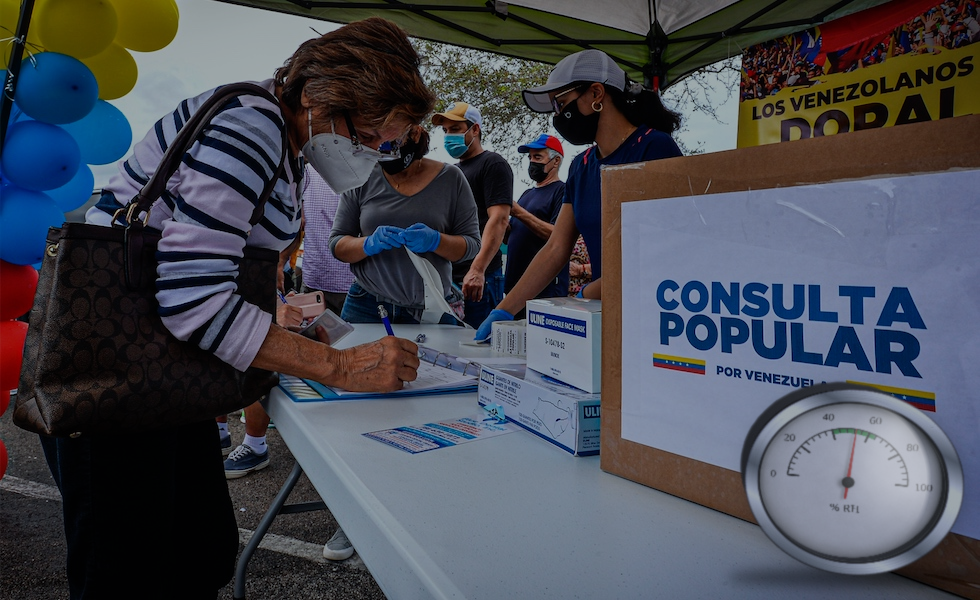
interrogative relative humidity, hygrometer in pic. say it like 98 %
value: 52 %
